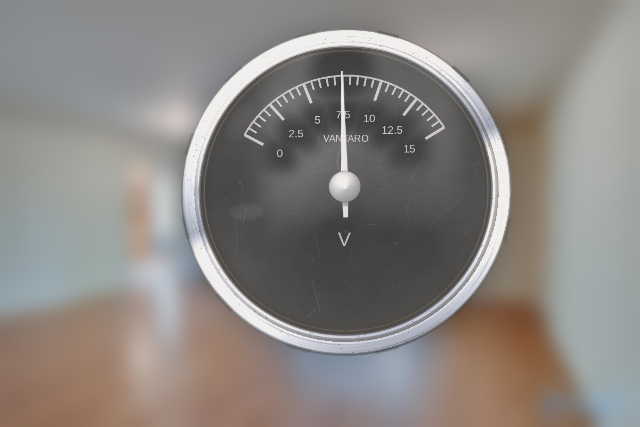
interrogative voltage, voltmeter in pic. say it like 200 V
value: 7.5 V
